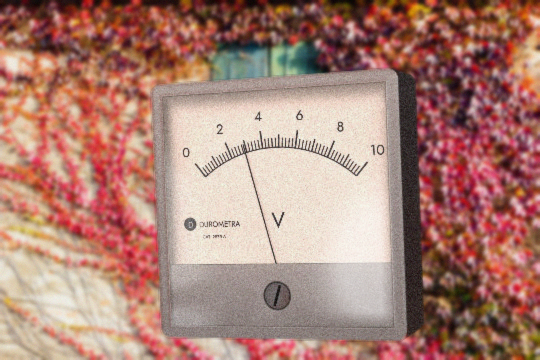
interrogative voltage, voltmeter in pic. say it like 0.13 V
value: 3 V
